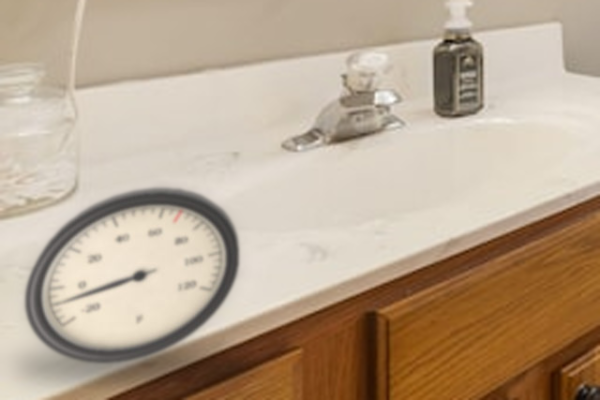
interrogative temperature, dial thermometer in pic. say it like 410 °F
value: -8 °F
